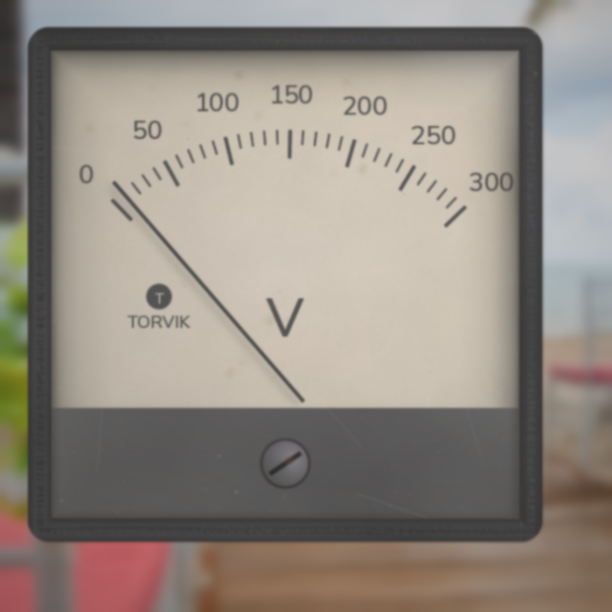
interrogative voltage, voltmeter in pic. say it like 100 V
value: 10 V
